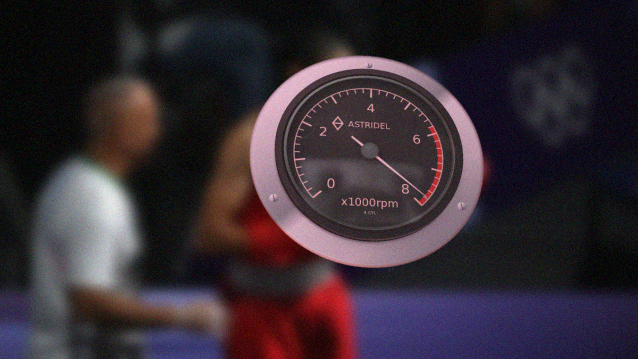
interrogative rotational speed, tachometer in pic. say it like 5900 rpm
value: 7800 rpm
